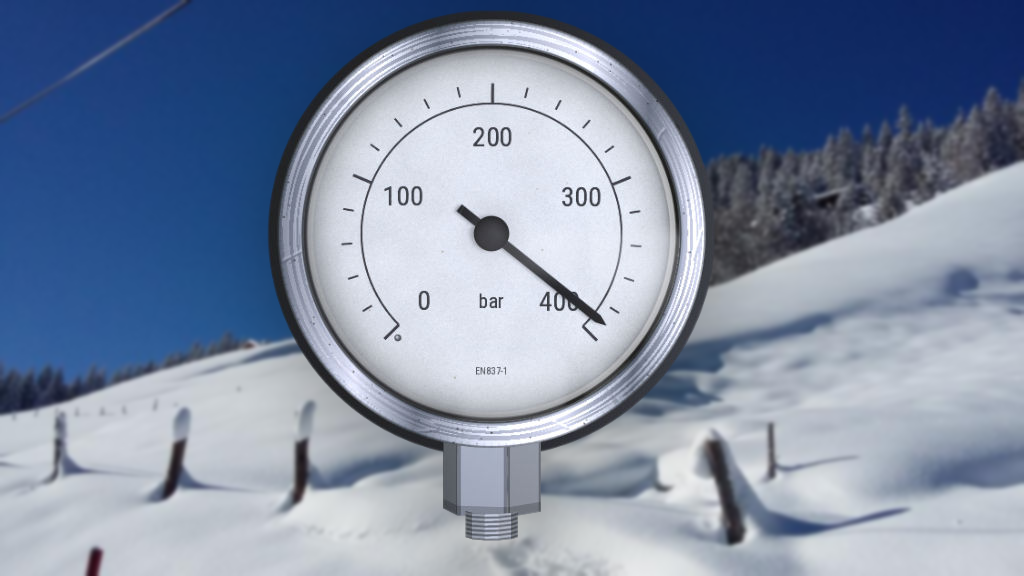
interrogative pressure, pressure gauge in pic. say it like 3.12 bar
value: 390 bar
